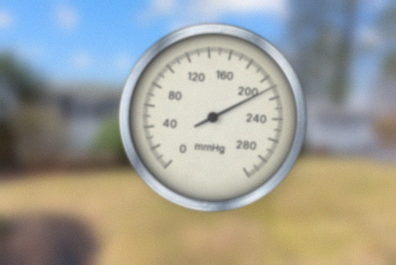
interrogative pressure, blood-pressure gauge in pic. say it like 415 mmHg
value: 210 mmHg
